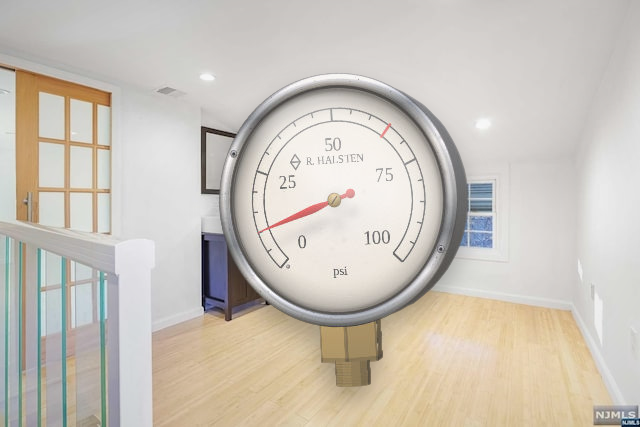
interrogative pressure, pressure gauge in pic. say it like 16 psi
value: 10 psi
